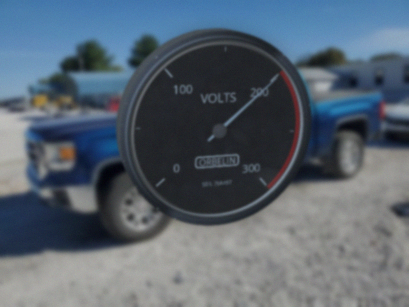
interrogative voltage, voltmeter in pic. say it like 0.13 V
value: 200 V
